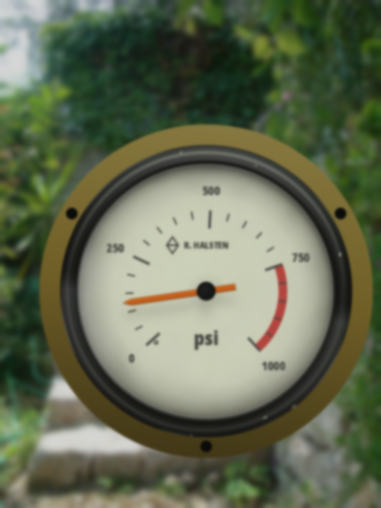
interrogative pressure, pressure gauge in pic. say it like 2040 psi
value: 125 psi
